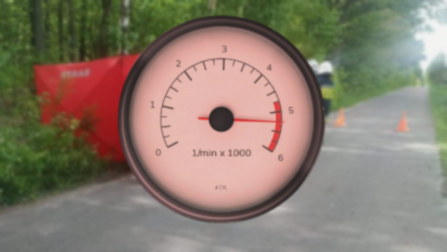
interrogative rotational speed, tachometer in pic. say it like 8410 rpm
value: 5250 rpm
